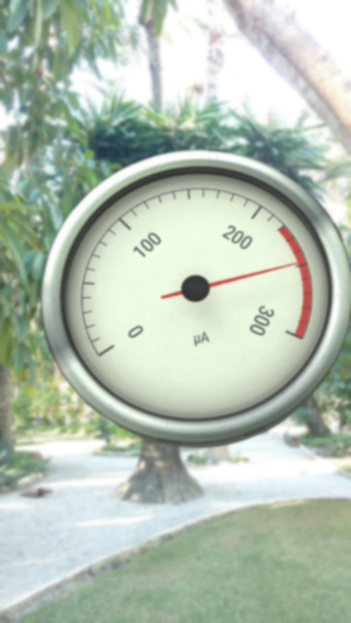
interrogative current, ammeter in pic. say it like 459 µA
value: 250 µA
